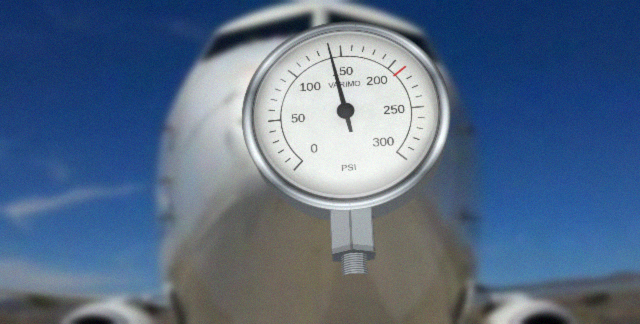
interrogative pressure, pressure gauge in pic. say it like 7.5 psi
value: 140 psi
